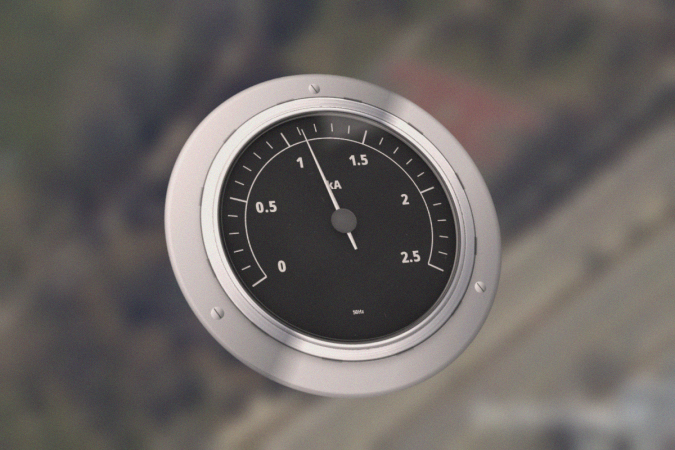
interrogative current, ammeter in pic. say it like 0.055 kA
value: 1.1 kA
